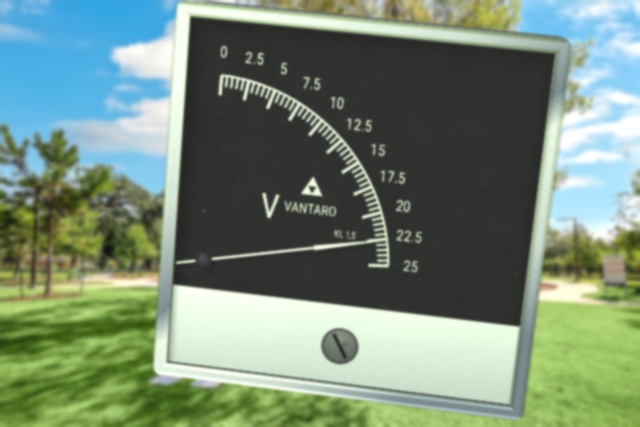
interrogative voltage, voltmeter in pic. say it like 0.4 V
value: 22.5 V
